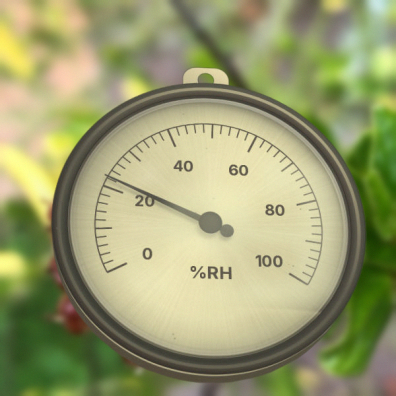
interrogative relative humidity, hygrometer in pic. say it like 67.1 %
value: 22 %
